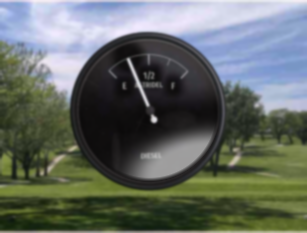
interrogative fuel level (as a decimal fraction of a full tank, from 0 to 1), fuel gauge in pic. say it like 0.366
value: 0.25
